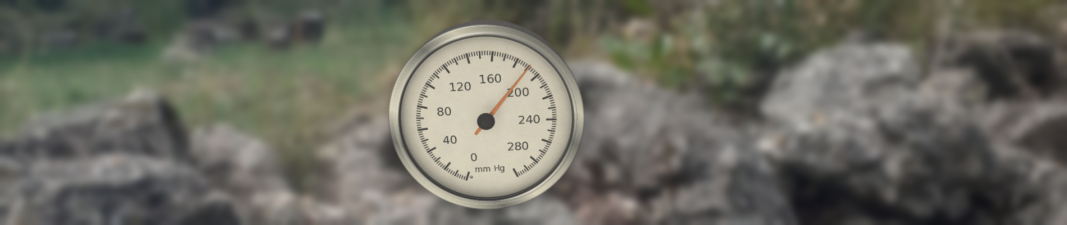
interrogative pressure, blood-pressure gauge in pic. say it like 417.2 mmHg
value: 190 mmHg
